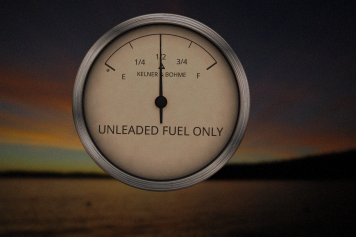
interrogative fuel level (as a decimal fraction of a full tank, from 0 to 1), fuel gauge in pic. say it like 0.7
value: 0.5
